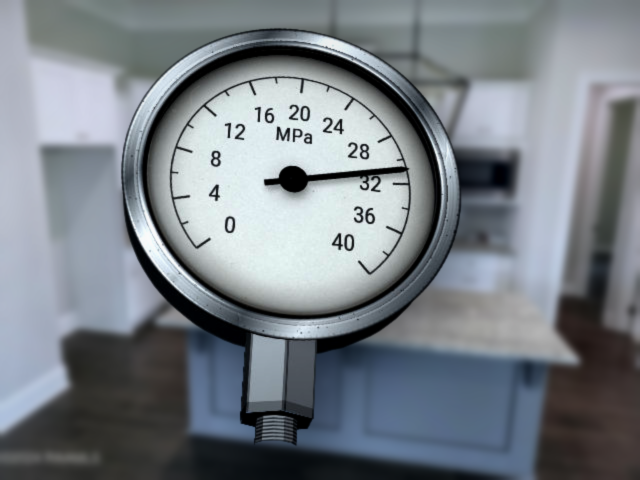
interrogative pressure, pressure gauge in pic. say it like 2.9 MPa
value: 31 MPa
